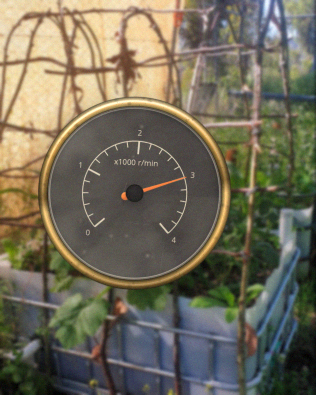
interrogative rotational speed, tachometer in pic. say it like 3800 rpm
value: 3000 rpm
